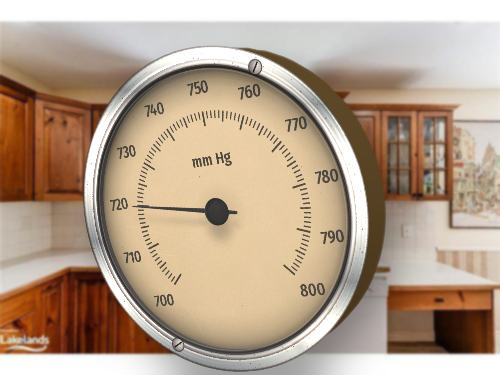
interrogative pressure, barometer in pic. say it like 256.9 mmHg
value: 720 mmHg
